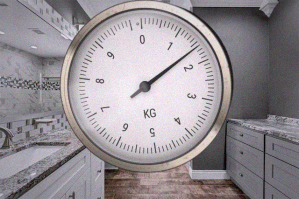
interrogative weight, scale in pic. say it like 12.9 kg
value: 1.6 kg
